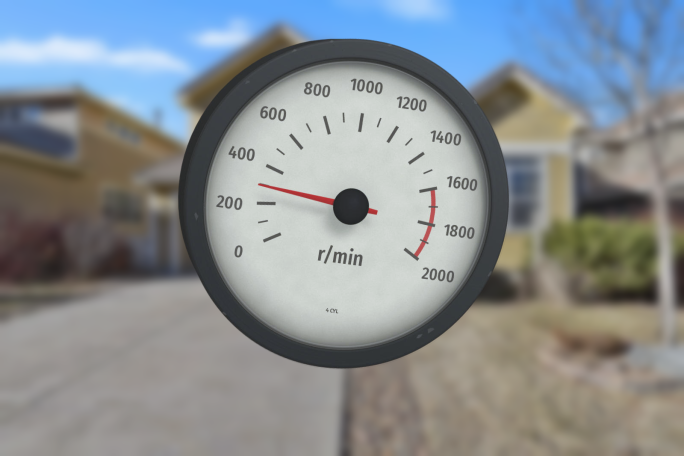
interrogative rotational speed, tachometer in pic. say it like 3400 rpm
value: 300 rpm
